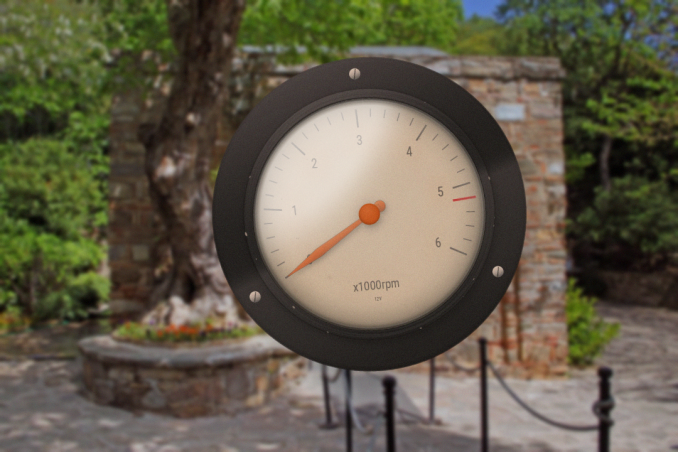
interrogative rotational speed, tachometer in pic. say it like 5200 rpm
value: 0 rpm
